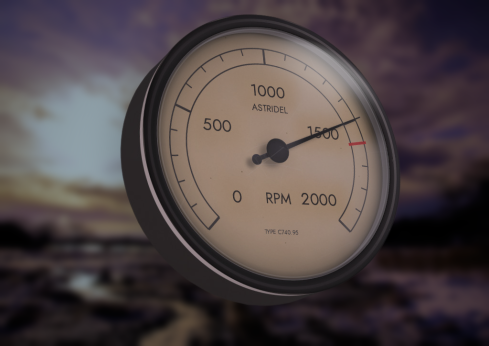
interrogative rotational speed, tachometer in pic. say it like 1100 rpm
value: 1500 rpm
